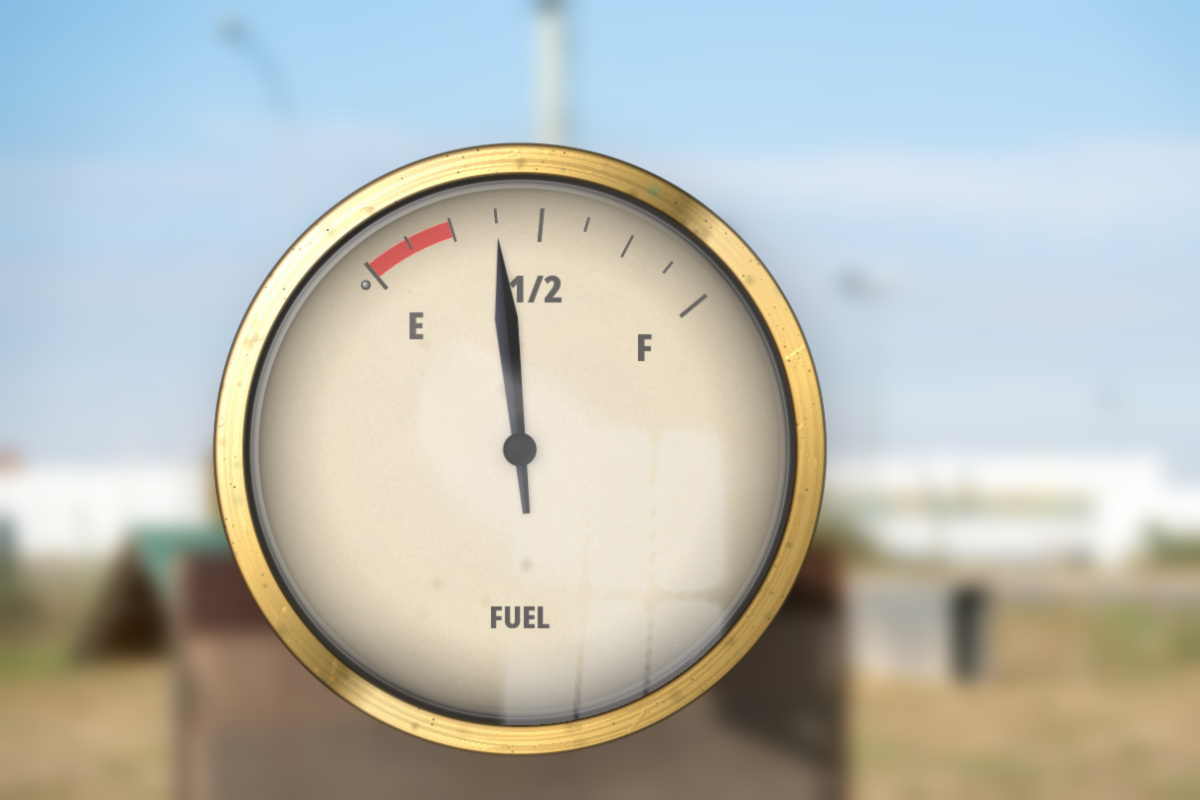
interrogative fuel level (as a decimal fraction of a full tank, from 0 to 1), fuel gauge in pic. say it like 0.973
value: 0.375
